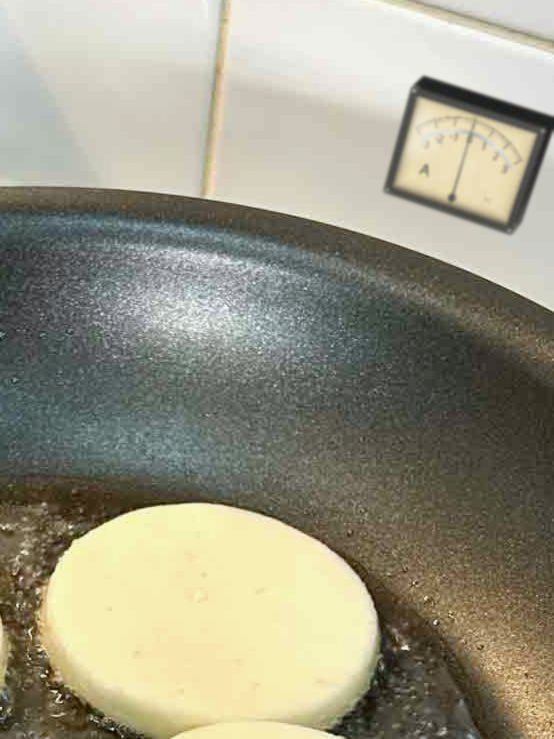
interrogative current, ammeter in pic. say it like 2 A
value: 0 A
